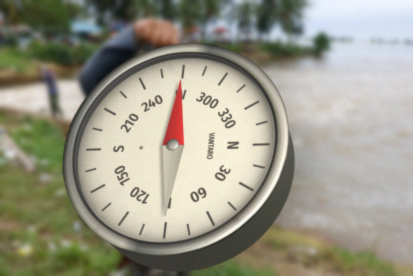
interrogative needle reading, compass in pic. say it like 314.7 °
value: 270 °
